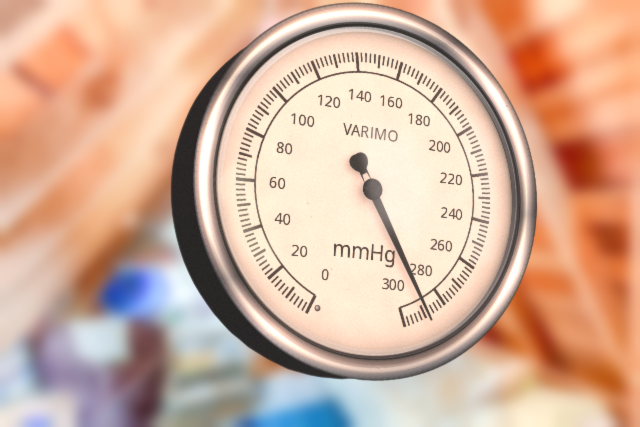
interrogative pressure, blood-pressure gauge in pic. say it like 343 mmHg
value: 290 mmHg
